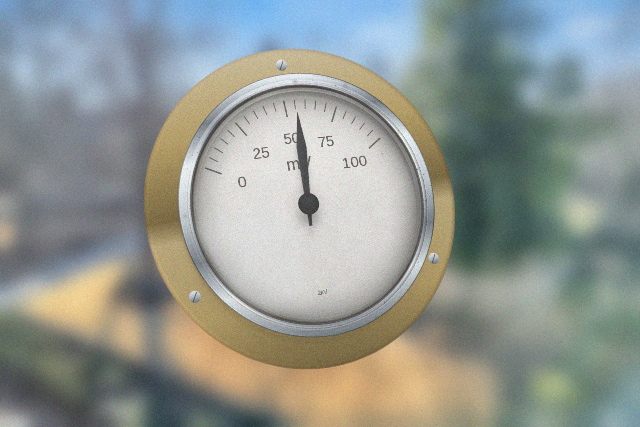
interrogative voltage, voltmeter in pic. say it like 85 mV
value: 55 mV
